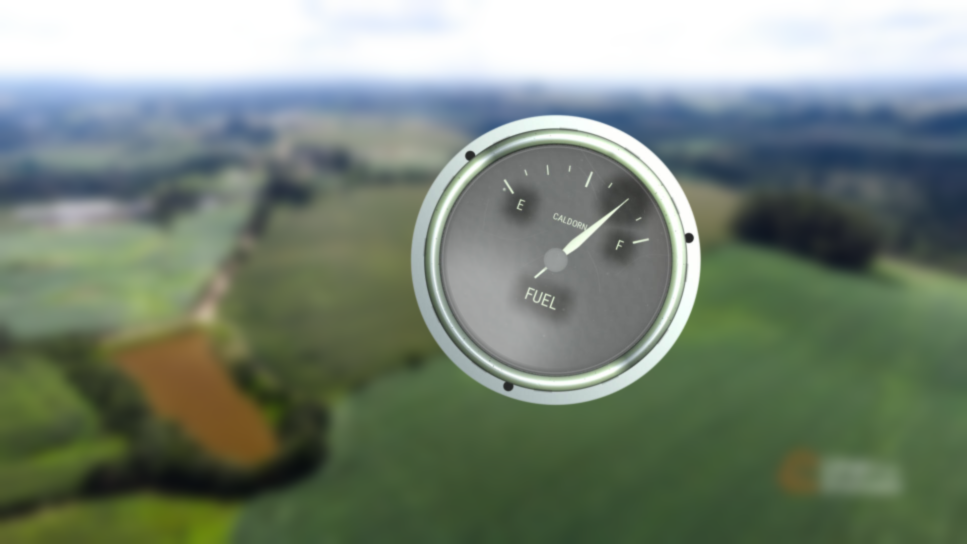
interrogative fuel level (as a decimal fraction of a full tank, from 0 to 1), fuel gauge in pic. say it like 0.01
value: 0.75
